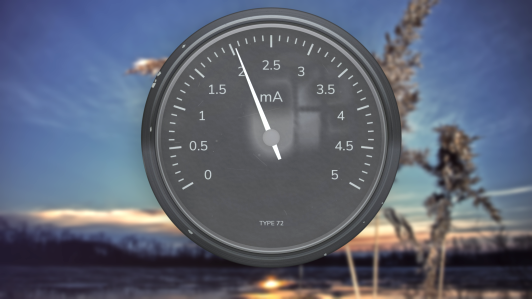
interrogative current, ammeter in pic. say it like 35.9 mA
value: 2.05 mA
